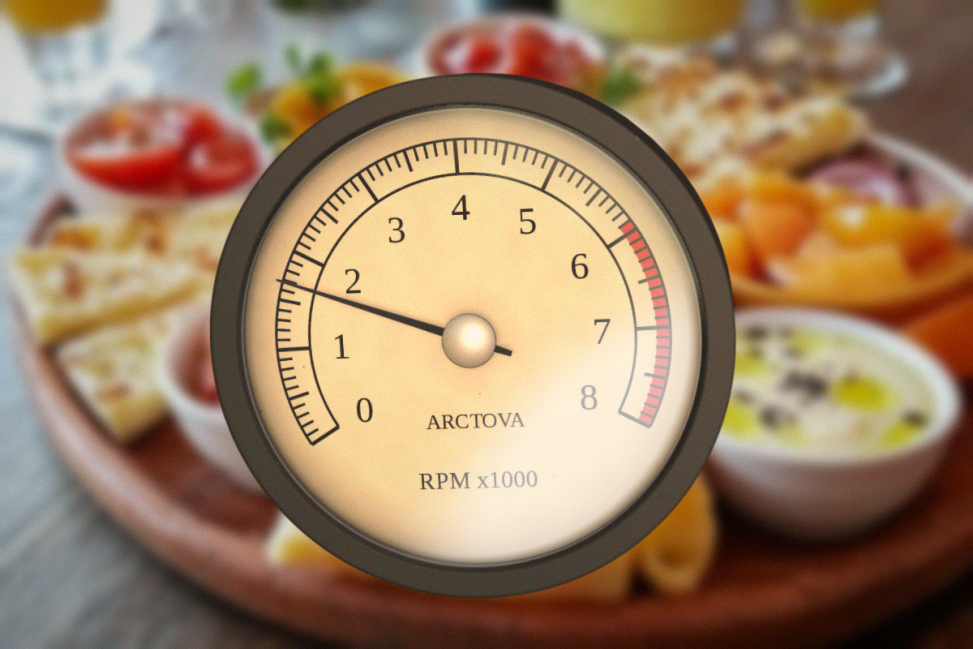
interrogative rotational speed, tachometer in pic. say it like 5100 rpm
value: 1700 rpm
